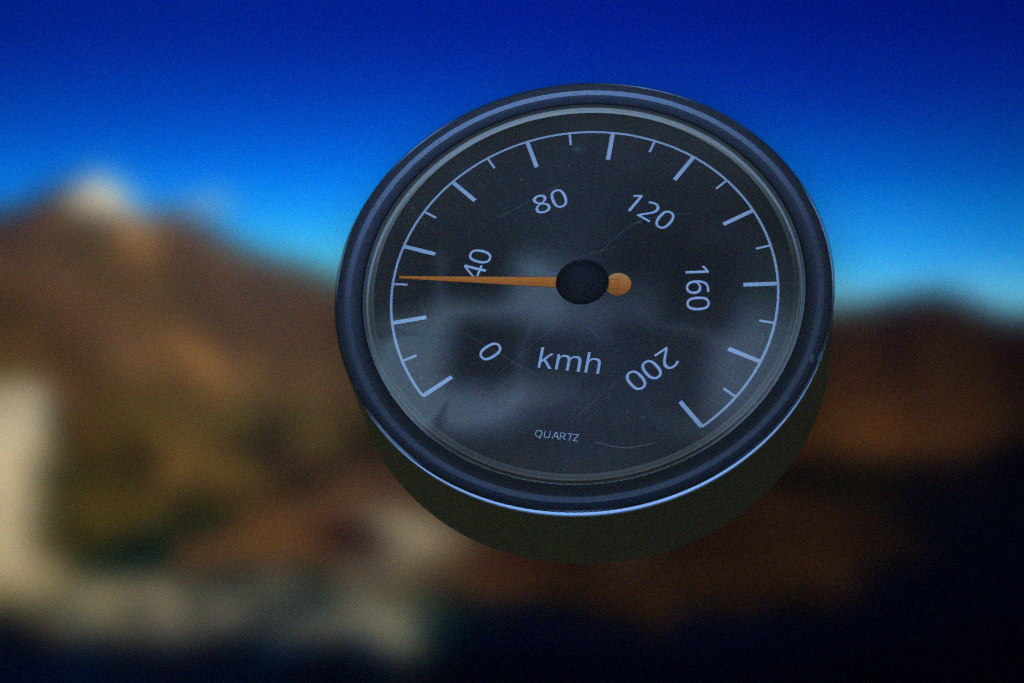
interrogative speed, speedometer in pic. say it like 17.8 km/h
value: 30 km/h
